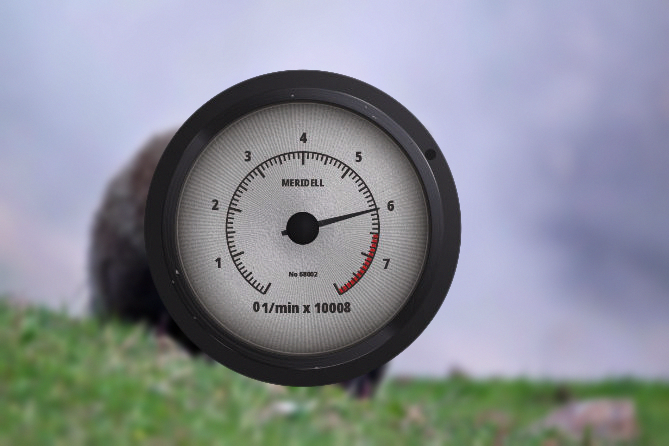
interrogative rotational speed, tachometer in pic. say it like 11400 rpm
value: 6000 rpm
